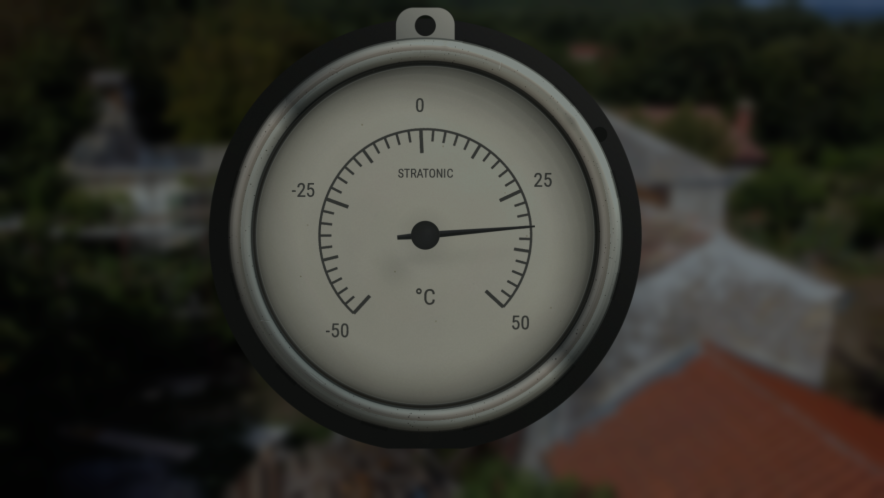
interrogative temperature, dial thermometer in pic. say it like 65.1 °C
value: 32.5 °C
